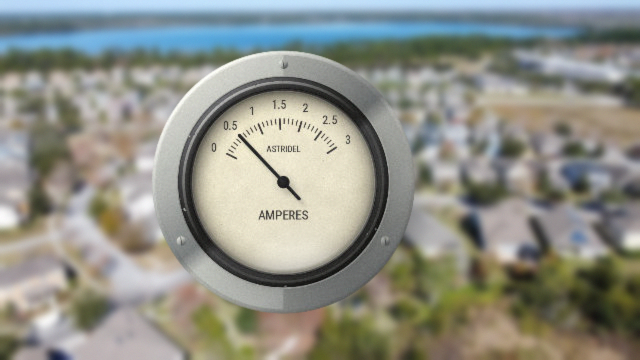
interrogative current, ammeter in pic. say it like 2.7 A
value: 0.5 A
